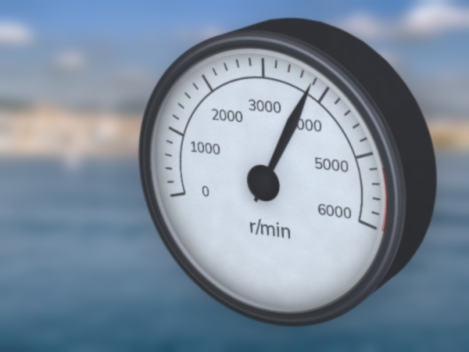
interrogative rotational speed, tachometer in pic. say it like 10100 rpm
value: 3800 rpm
